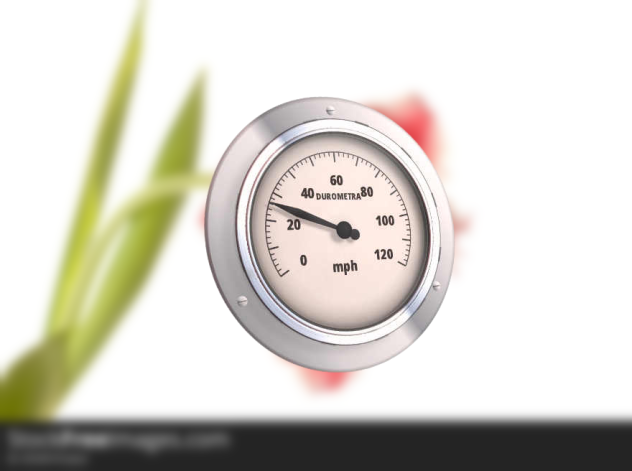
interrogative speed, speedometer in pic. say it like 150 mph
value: 26 mph
